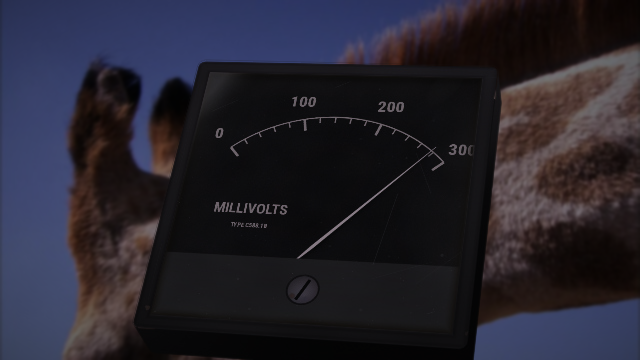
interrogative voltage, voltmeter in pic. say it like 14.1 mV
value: 280 mV
